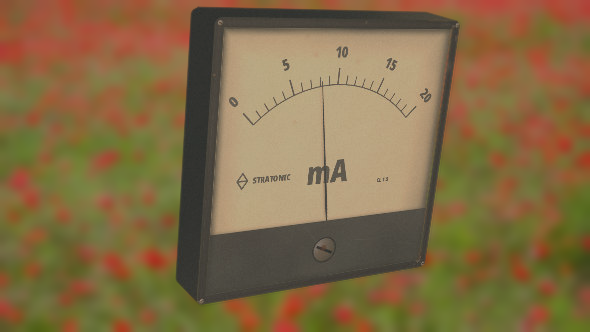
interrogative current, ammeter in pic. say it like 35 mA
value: 8 mA
